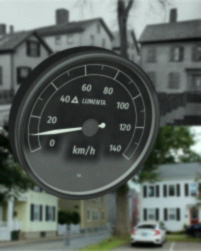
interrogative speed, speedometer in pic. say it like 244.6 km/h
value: 10 km/h
